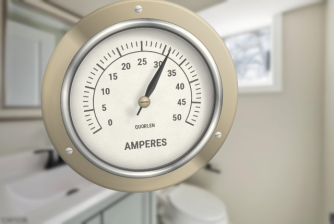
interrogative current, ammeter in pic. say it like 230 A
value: 31 A
